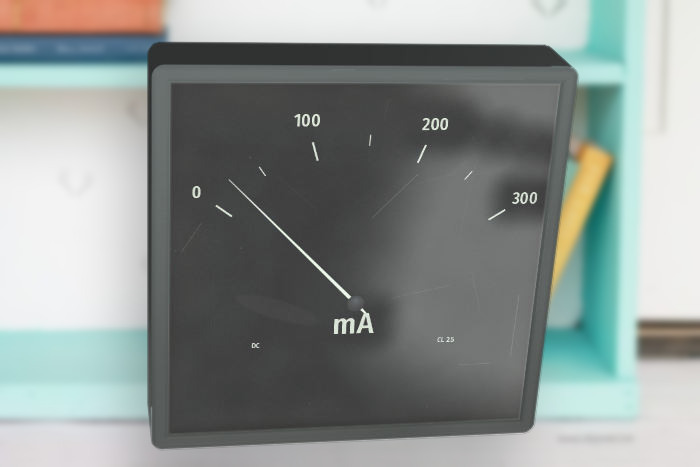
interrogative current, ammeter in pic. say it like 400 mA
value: 25 mA
